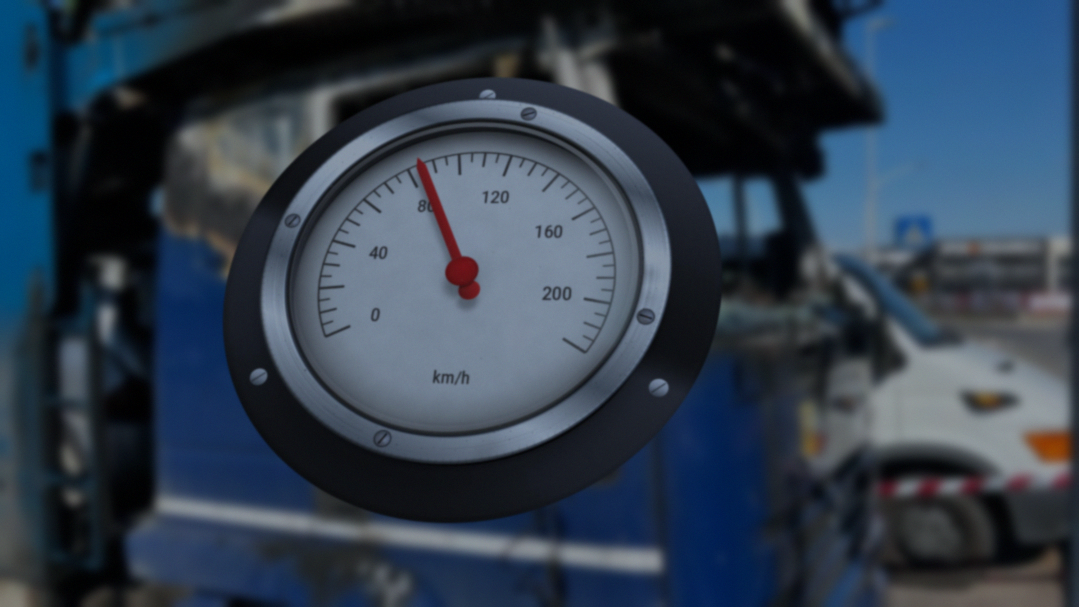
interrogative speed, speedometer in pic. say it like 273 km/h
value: 85 km/h
